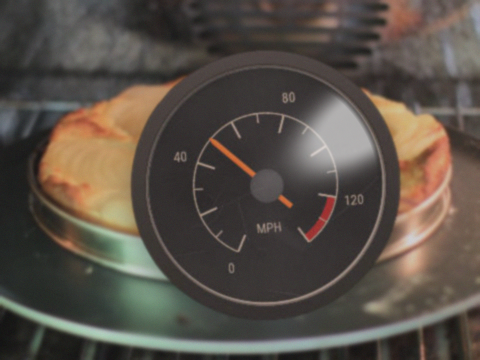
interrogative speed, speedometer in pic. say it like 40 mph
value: 50 mph
